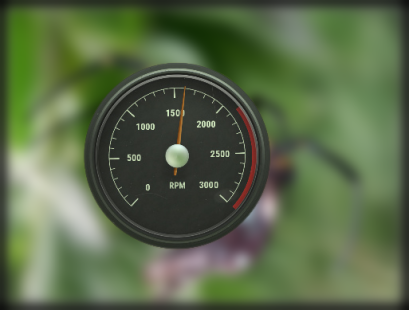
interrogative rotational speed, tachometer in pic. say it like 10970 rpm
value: 1600 rpm
